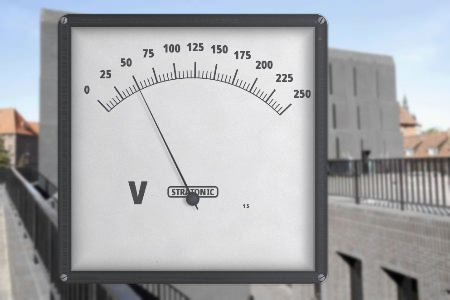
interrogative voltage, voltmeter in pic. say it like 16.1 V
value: 50 V
